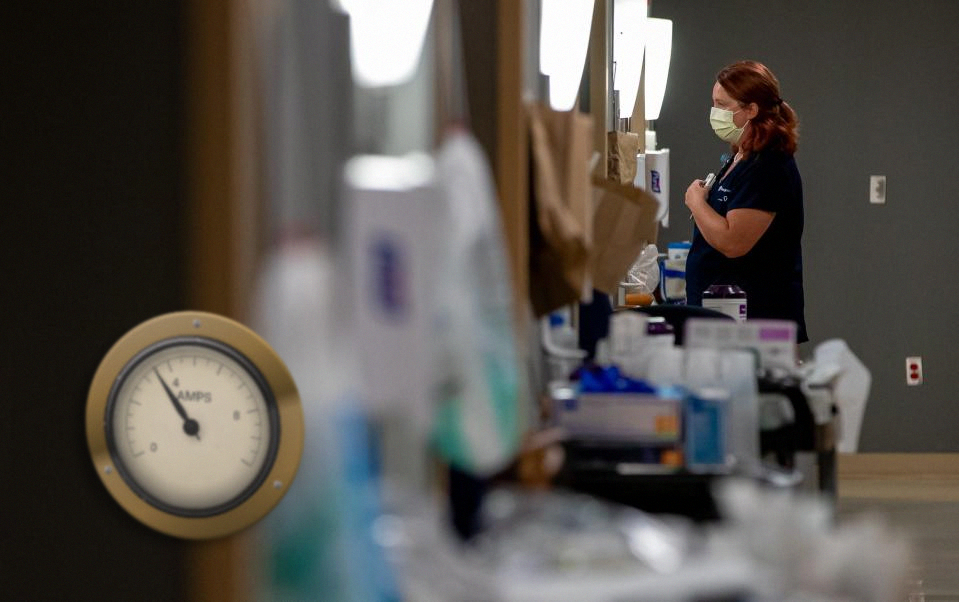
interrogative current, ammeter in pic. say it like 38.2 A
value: 3.5 A
